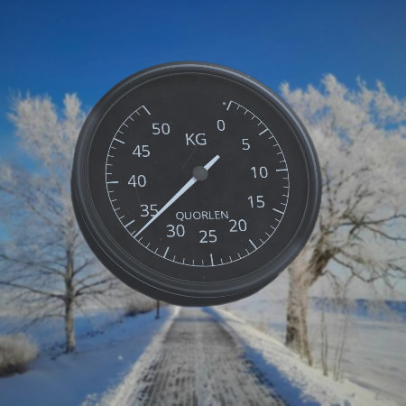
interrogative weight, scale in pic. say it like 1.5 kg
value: 33.5 kg
